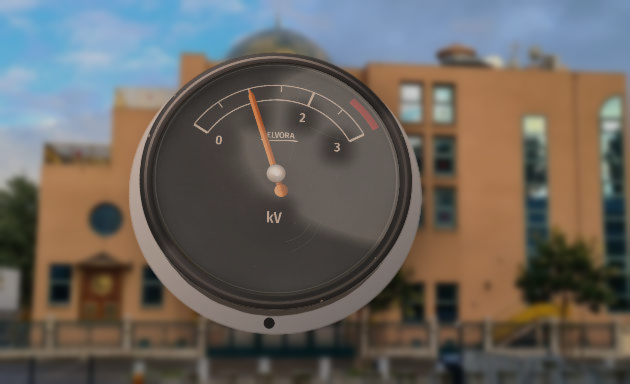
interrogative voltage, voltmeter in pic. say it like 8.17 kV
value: 1 kV
